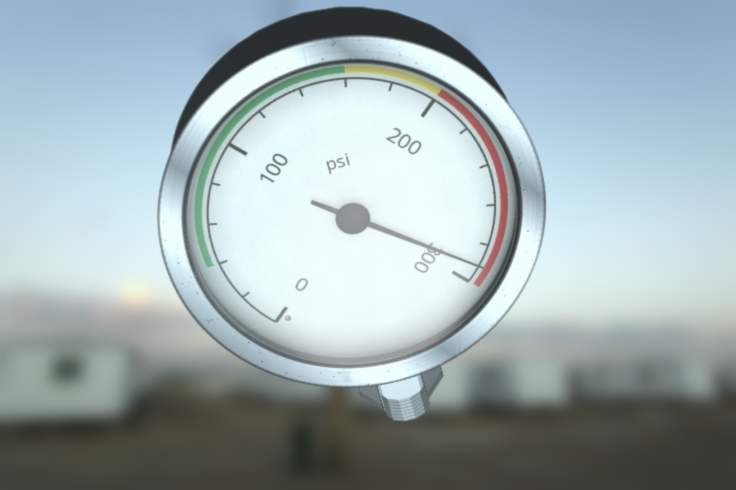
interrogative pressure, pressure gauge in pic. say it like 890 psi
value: 290 psi
